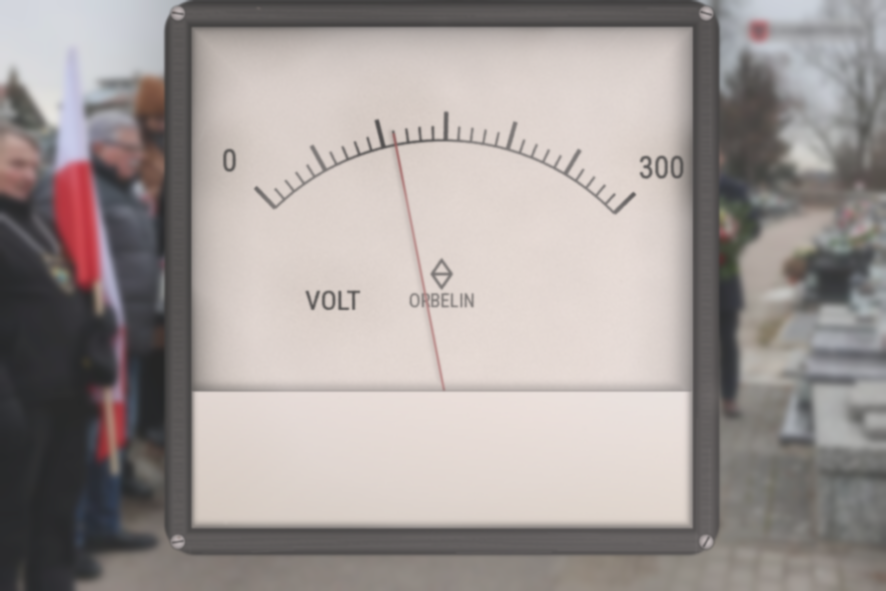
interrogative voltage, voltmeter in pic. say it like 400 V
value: 110 V
